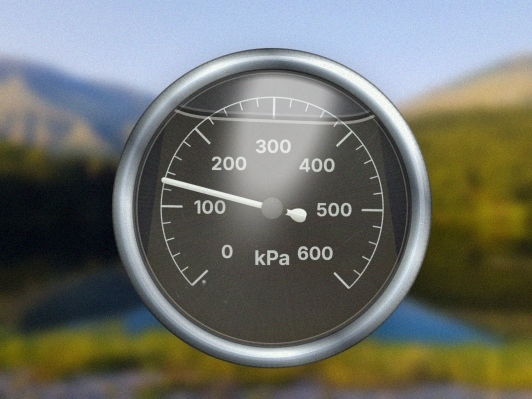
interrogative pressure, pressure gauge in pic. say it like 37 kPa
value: 130 kPa
